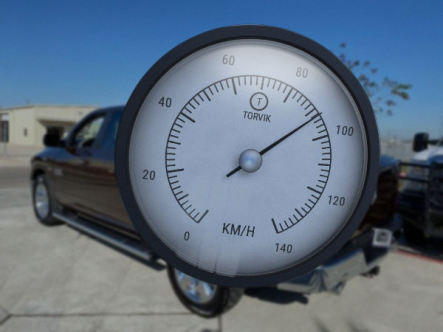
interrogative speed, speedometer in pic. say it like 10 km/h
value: 92 km/h
